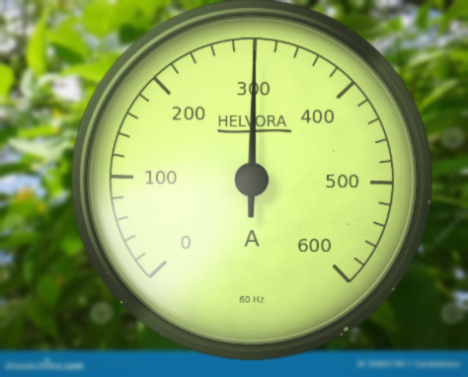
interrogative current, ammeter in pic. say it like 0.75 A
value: 300 A
